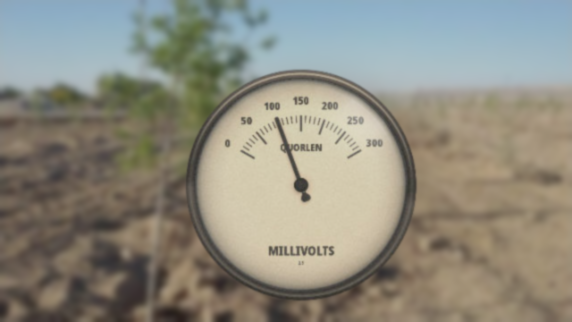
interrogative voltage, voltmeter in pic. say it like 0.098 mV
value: 100 mV
